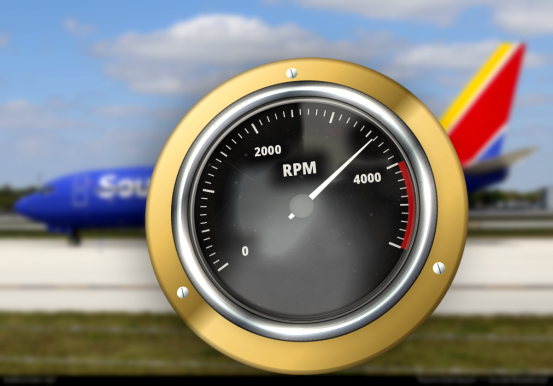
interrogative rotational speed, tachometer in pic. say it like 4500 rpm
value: 3600 rpm
